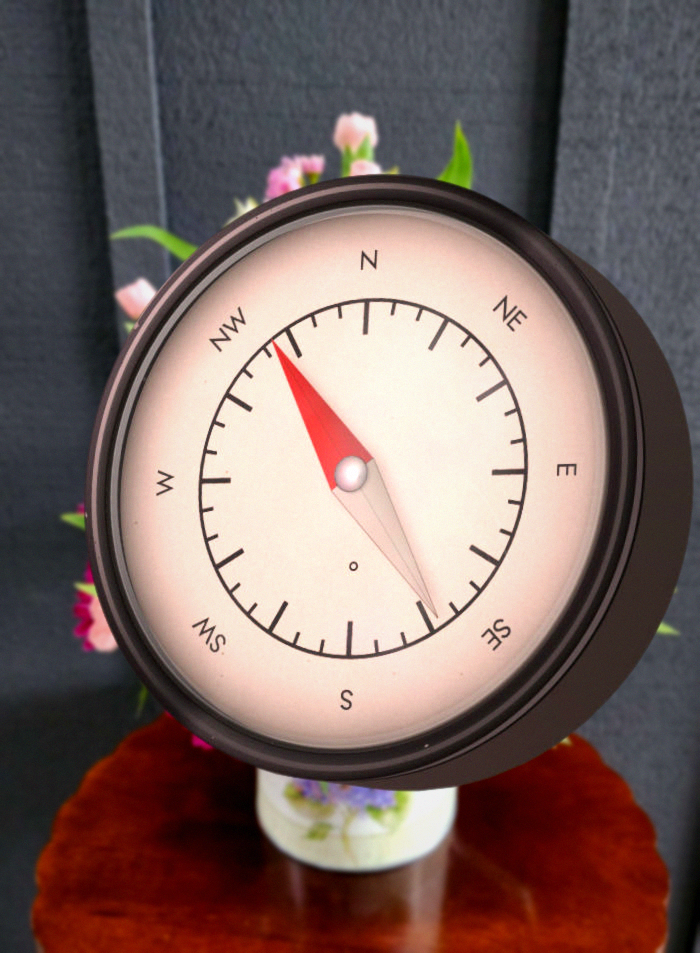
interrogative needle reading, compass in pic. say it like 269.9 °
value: 325 °
